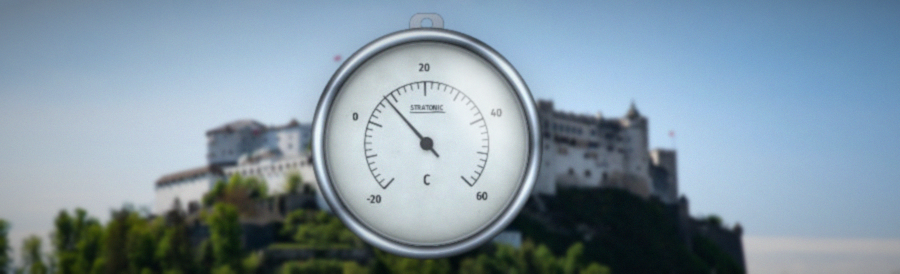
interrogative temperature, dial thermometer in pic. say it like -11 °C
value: 8 °C
